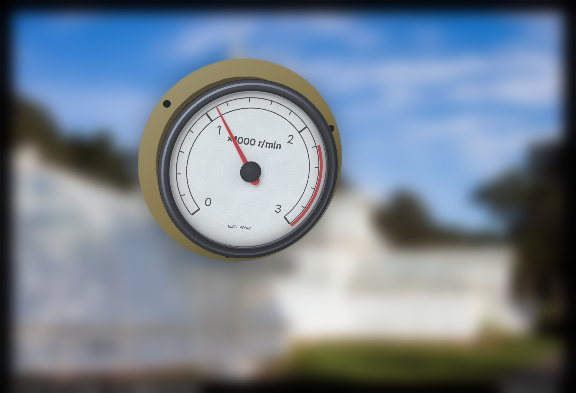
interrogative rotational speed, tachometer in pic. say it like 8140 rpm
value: 1100 rpm
